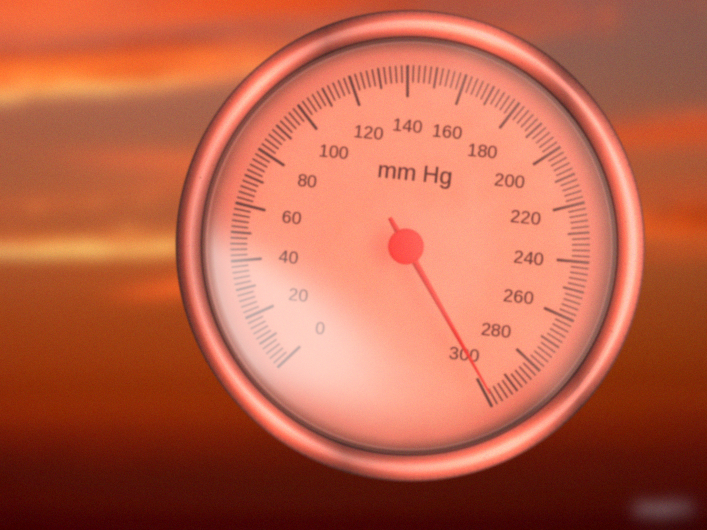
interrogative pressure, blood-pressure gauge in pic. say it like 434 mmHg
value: 298 mmHg
